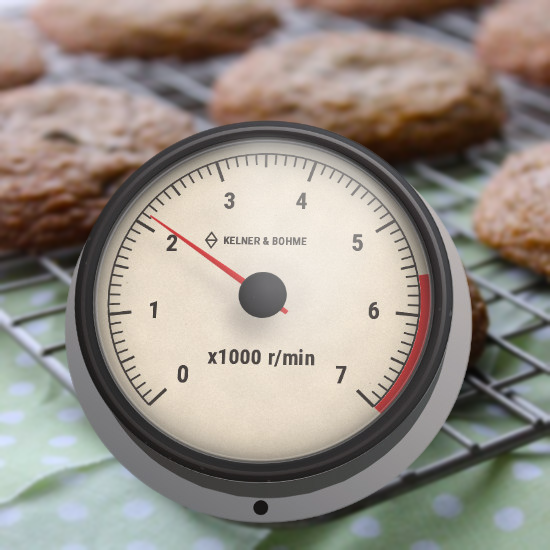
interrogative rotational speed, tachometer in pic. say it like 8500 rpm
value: 2100 rpm
